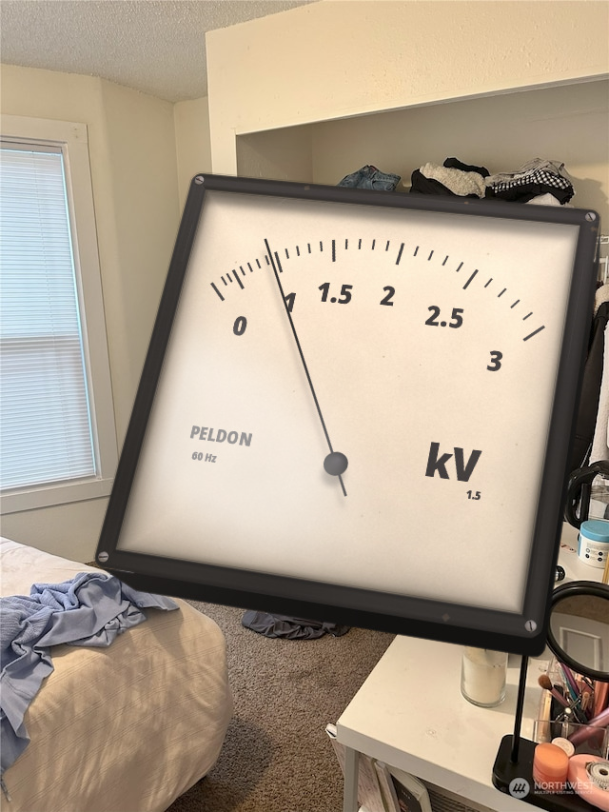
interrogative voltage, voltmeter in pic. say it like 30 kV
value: 0.95 kV
